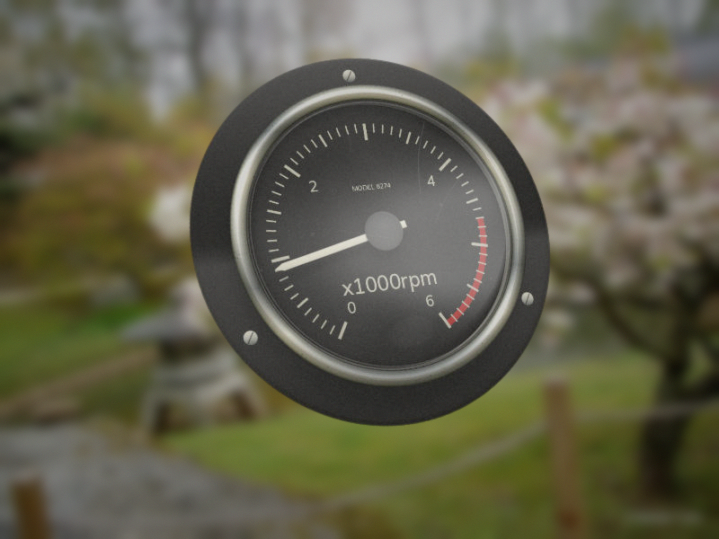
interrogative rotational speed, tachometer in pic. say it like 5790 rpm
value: 900 rpm
